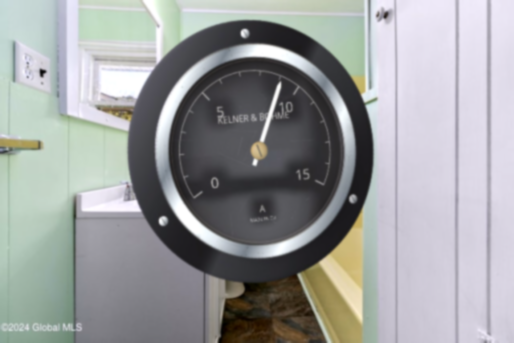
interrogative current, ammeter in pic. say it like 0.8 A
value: 9 A
